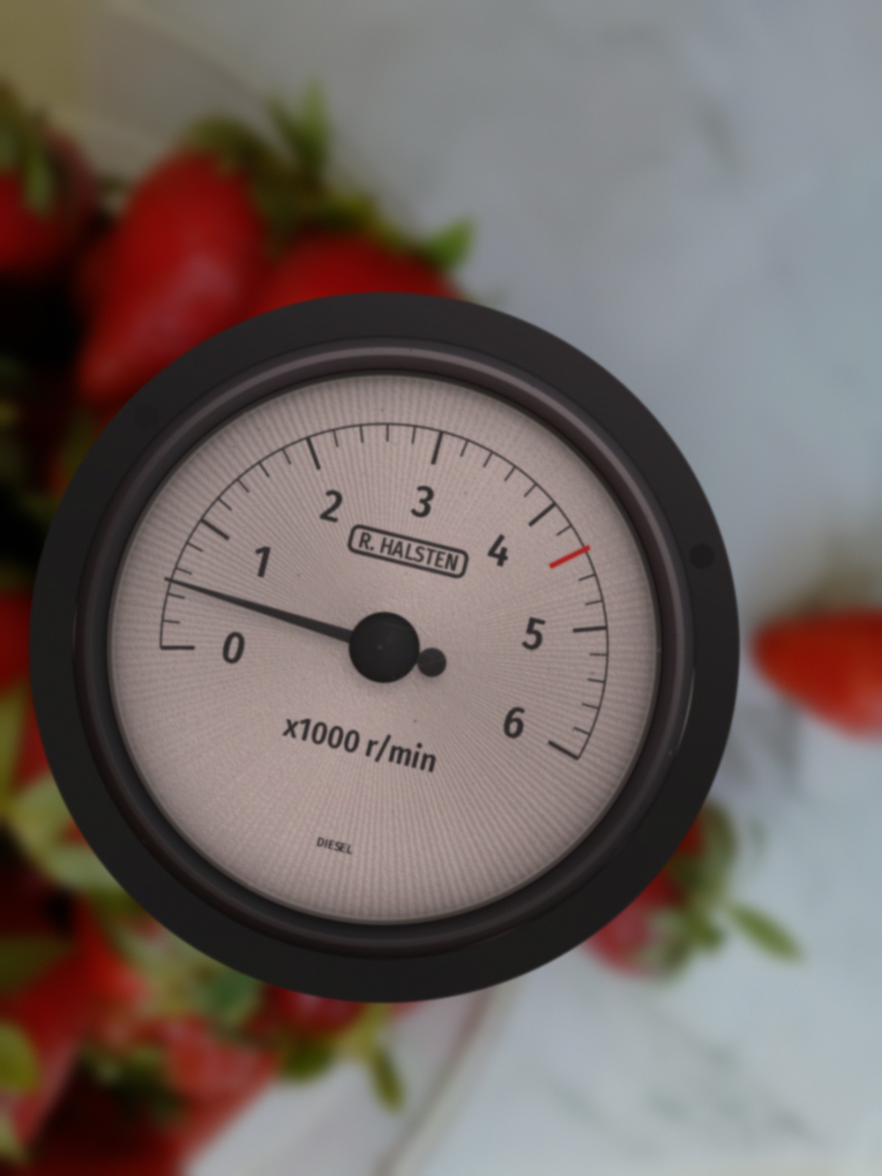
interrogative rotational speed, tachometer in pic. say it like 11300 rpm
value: 500 rpm
